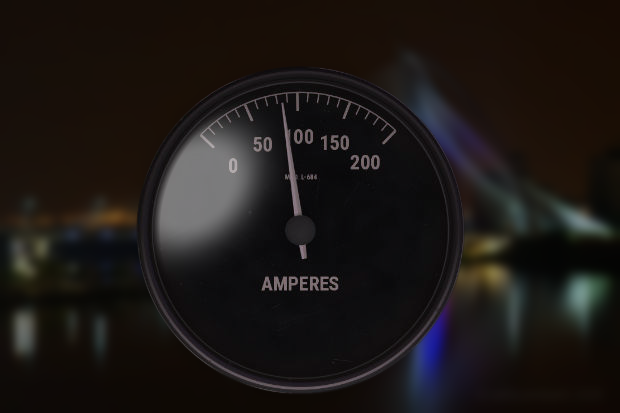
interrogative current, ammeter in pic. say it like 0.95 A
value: 85 A
